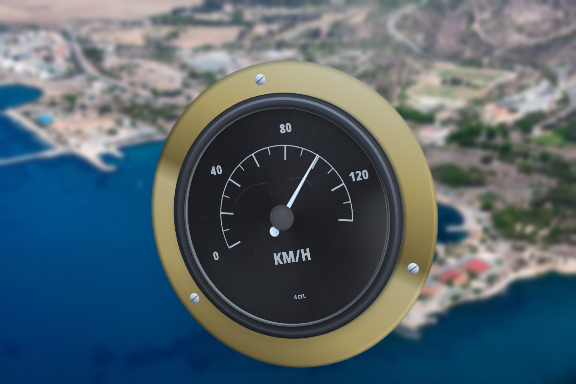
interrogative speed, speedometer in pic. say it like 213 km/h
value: 100 km/h
